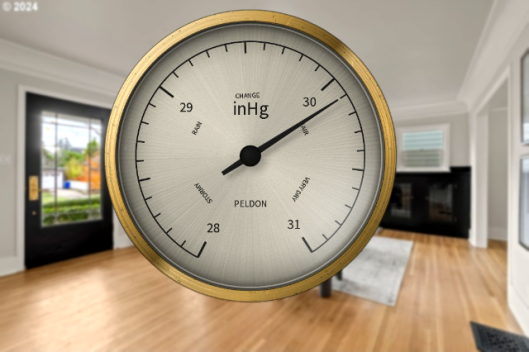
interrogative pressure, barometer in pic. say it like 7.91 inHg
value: 30.1 inHg
